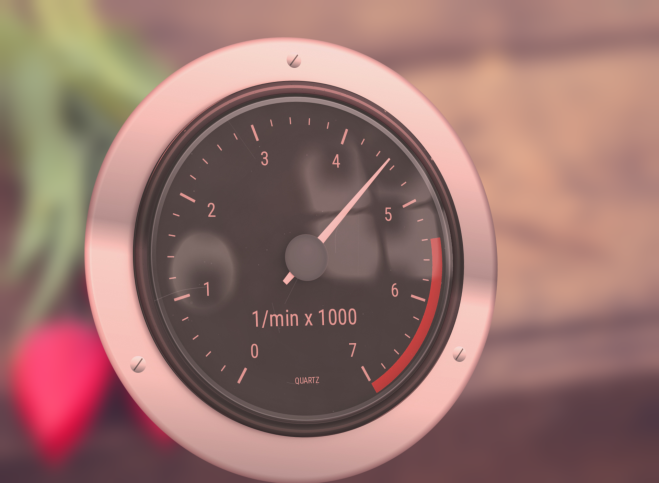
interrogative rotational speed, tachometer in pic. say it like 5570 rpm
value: 4500 rpm
